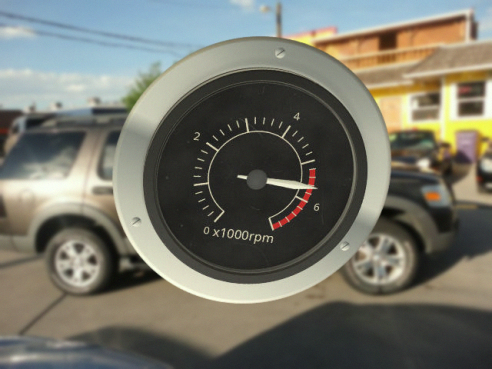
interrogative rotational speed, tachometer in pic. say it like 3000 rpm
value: 5600 rpm
